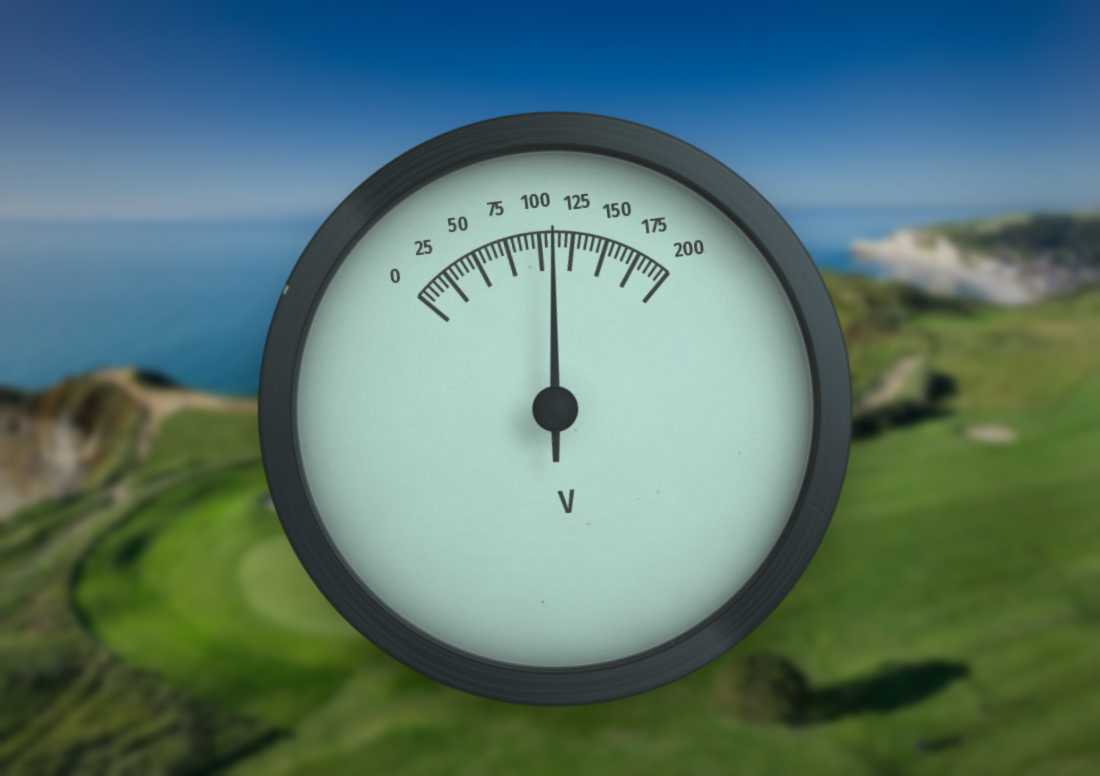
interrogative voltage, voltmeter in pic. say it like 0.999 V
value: 110 V
